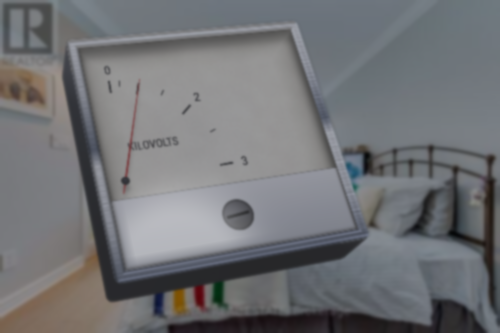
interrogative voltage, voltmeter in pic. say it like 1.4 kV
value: 1 kV
